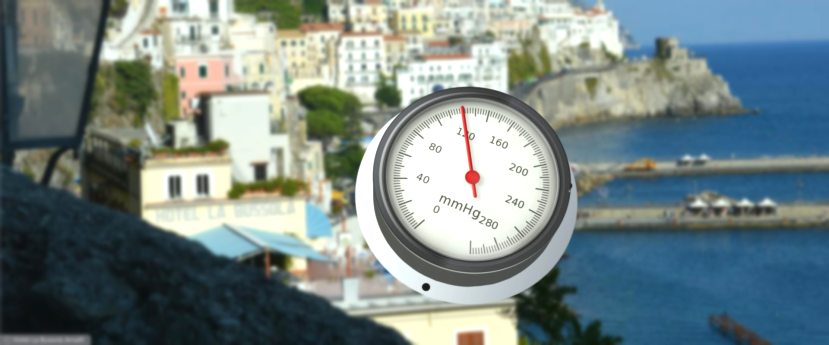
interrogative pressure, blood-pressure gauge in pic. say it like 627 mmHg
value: 120 mmHg
